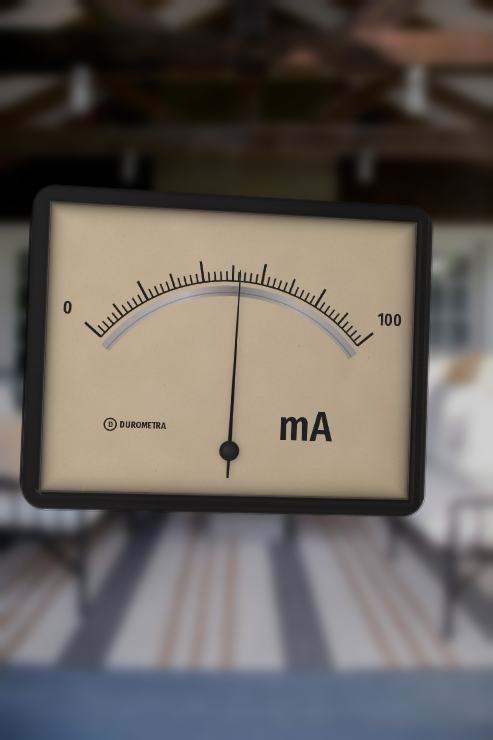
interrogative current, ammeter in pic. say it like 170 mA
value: 52 mA
